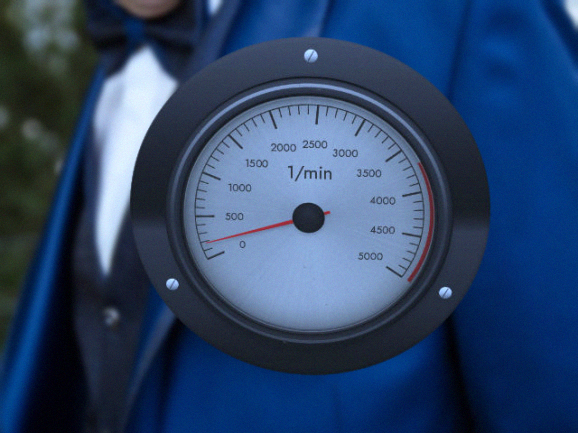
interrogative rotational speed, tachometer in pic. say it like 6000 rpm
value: 200 rpm
